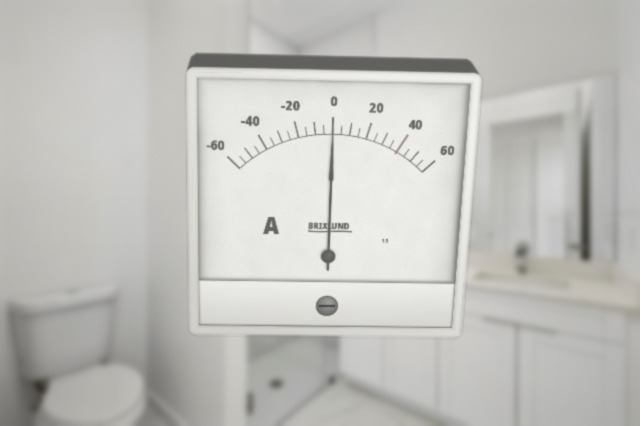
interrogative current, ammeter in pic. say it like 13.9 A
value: 0 A
